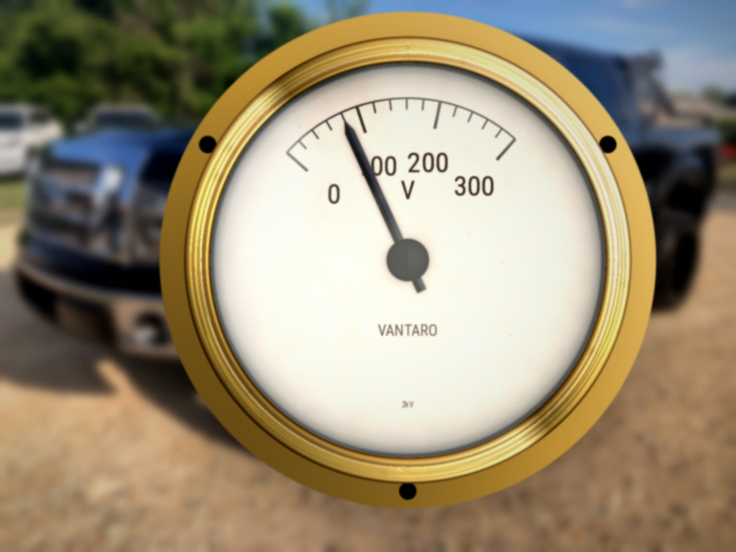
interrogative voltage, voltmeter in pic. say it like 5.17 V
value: 80 V
